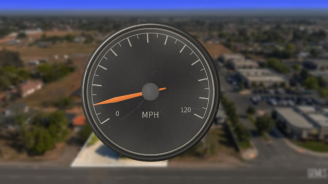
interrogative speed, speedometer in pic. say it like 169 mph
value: 10 mph
